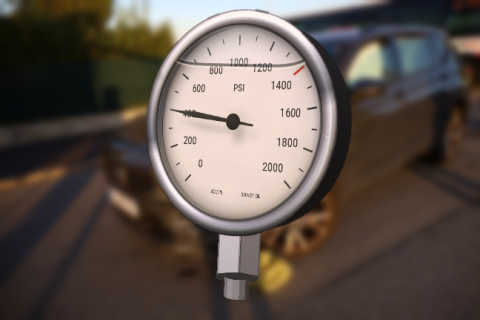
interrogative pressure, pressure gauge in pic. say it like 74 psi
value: 400 psi
